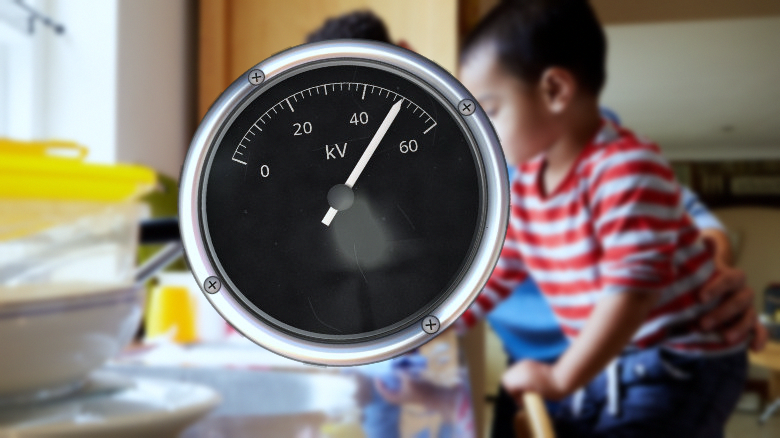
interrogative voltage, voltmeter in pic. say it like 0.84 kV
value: 50 kV
